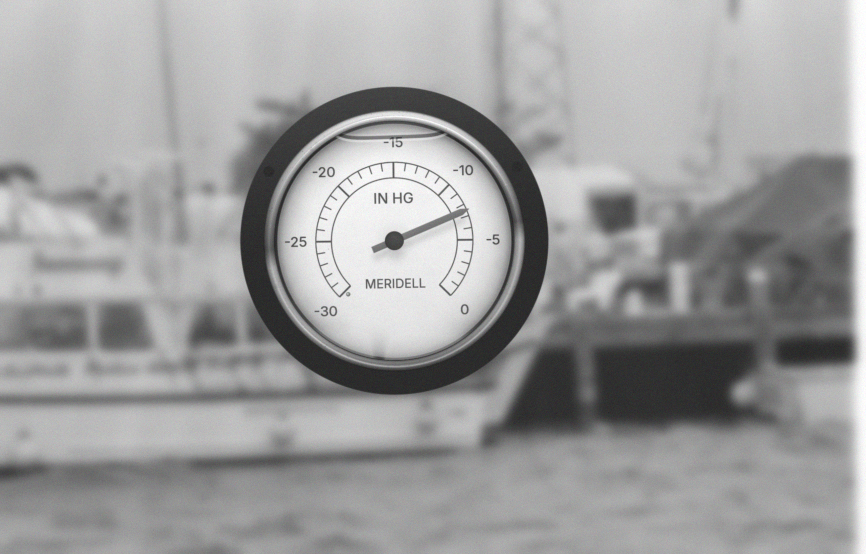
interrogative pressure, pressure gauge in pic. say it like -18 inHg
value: -7.5 inHg
